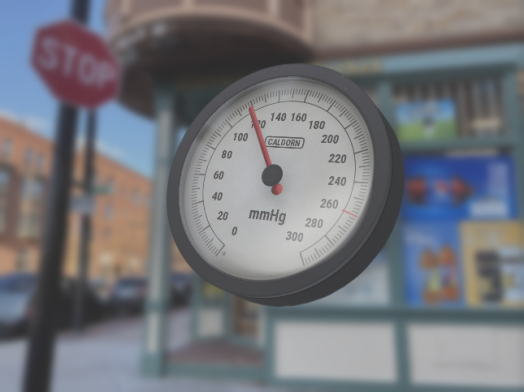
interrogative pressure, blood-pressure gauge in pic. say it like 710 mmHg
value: 120 mmHg
